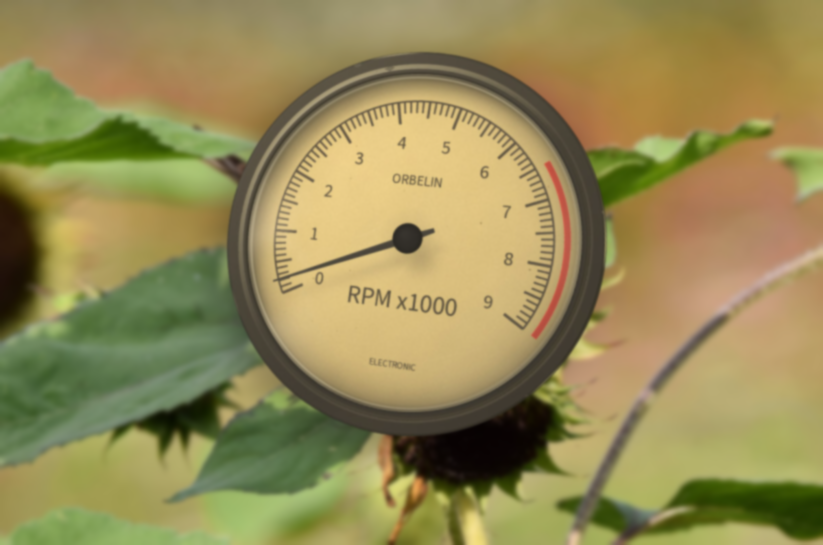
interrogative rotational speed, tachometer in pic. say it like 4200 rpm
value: 200 rpm
